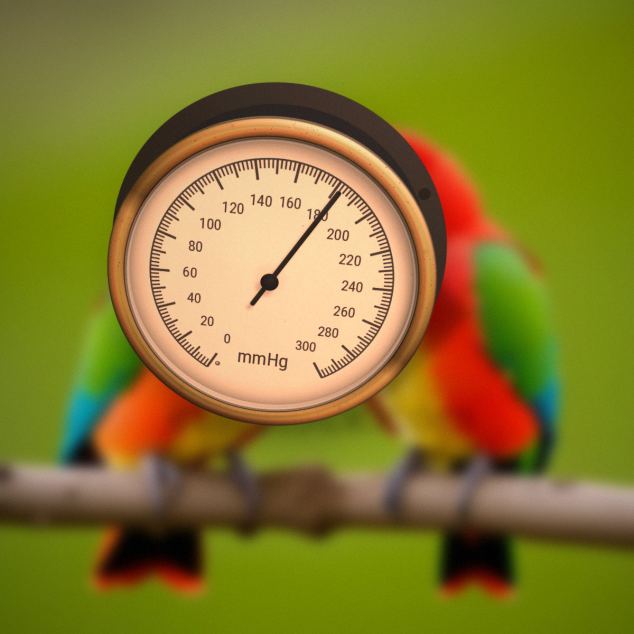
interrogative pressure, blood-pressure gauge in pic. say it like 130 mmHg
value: 182 mmHg
